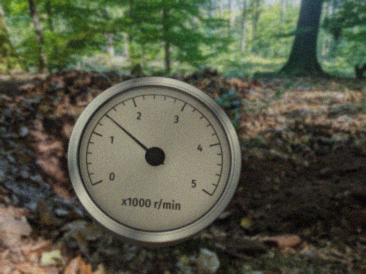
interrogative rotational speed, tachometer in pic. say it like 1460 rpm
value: 1400 rpm
